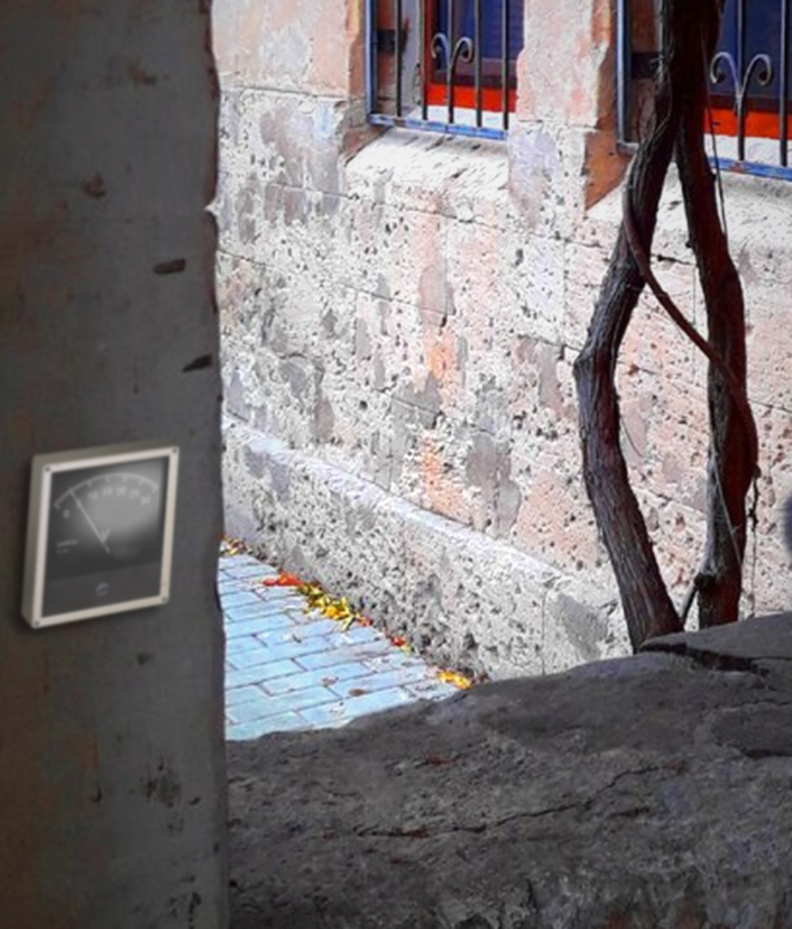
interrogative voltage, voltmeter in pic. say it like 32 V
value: 5 V
